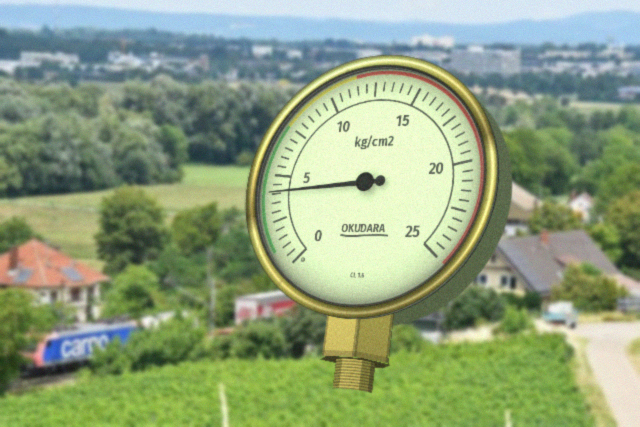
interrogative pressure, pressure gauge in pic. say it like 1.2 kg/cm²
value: 4 kg/cm²
